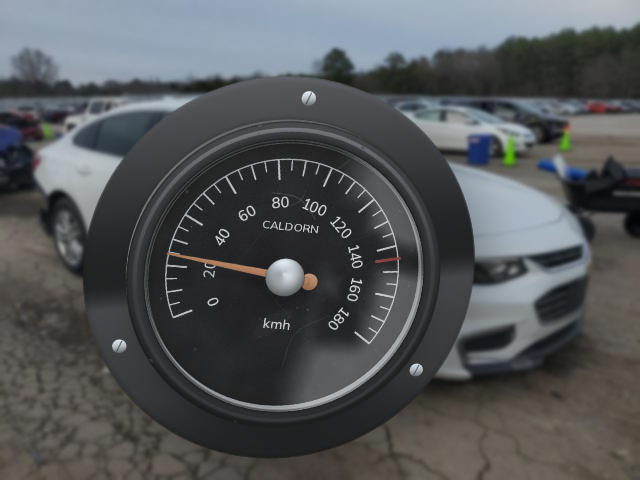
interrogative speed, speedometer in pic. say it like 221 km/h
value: 25 km/h
